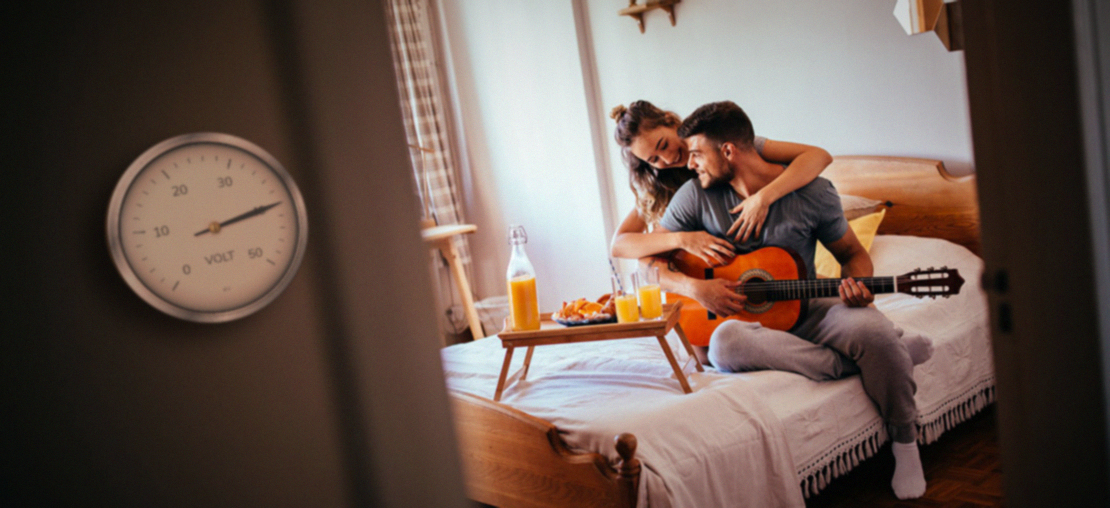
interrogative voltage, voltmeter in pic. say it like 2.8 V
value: 40 V
